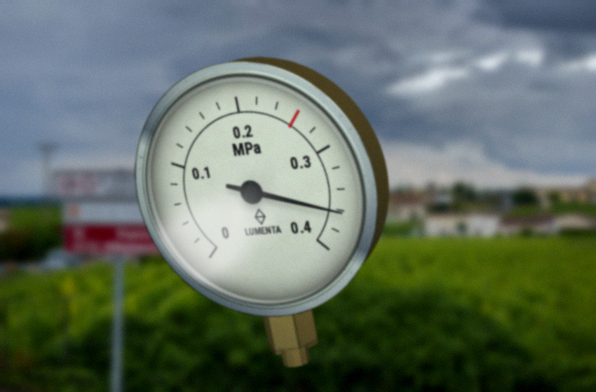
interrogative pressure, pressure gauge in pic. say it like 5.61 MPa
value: 0.36 MPa
